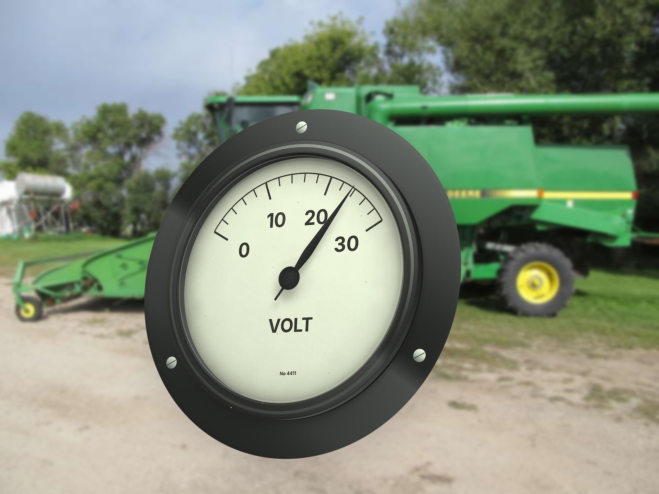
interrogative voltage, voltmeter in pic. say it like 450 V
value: 24 V
